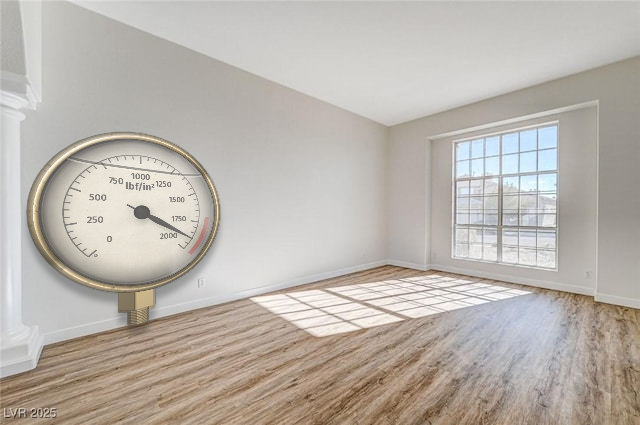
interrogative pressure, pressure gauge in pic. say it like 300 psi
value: 1900 psi
